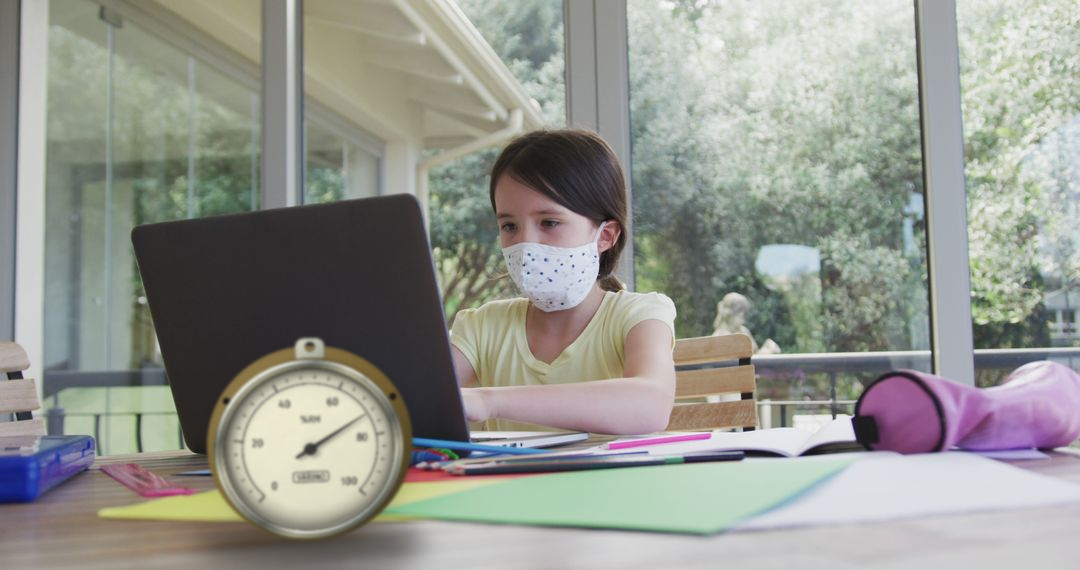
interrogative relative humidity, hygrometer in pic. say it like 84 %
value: 72 %
